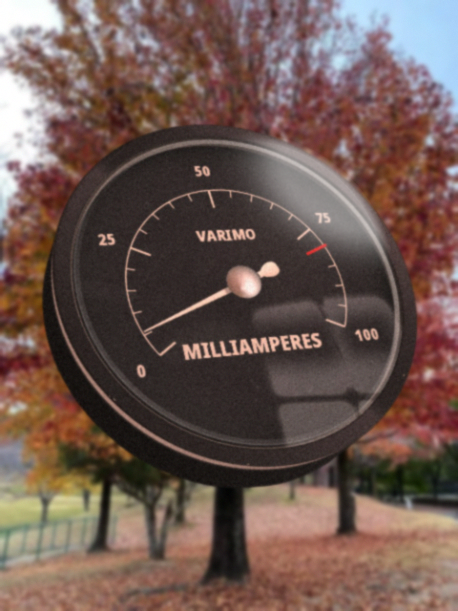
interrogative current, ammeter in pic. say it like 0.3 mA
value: 5 mA
